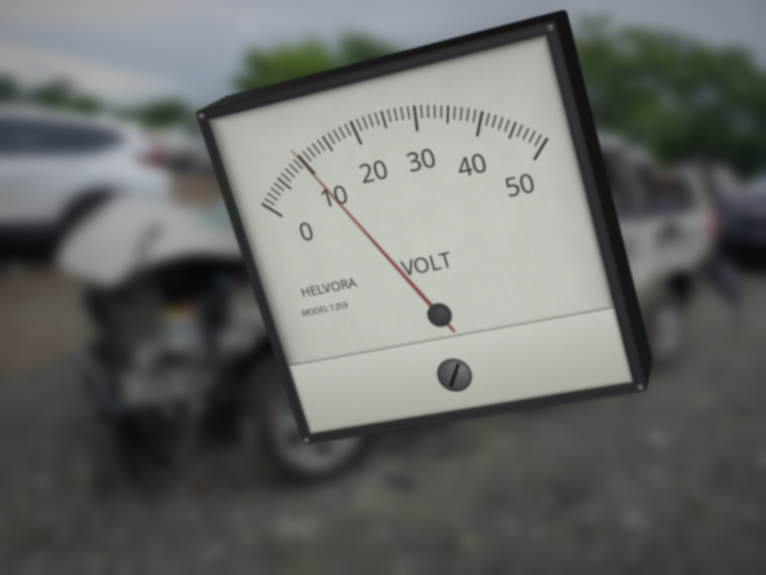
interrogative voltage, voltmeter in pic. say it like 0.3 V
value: 10 V
